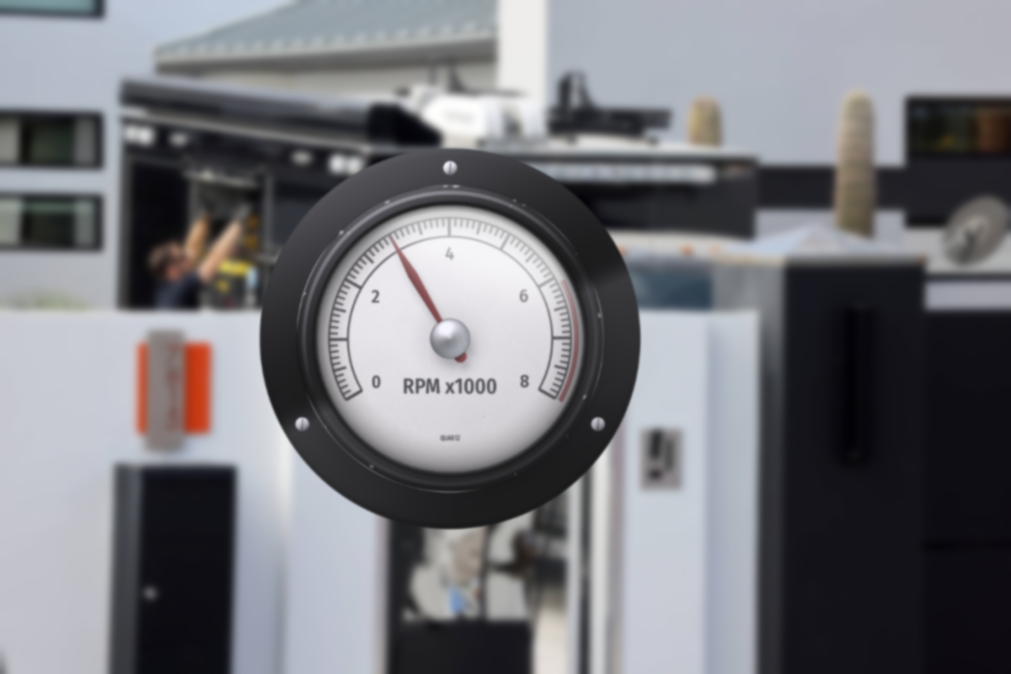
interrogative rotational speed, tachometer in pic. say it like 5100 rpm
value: 3000 rpm
